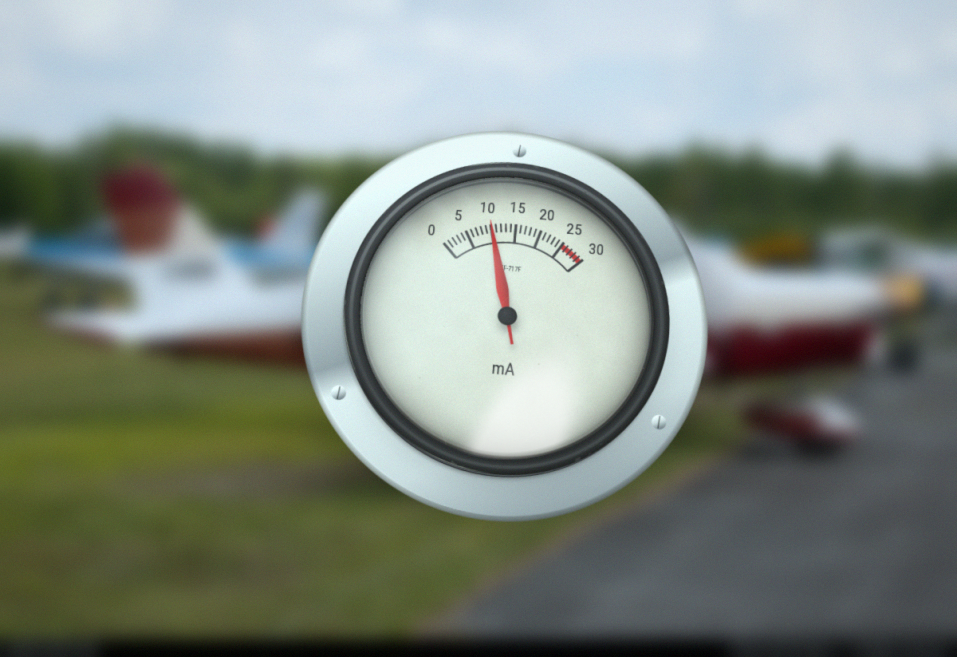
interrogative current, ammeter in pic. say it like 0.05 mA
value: 10 mA
